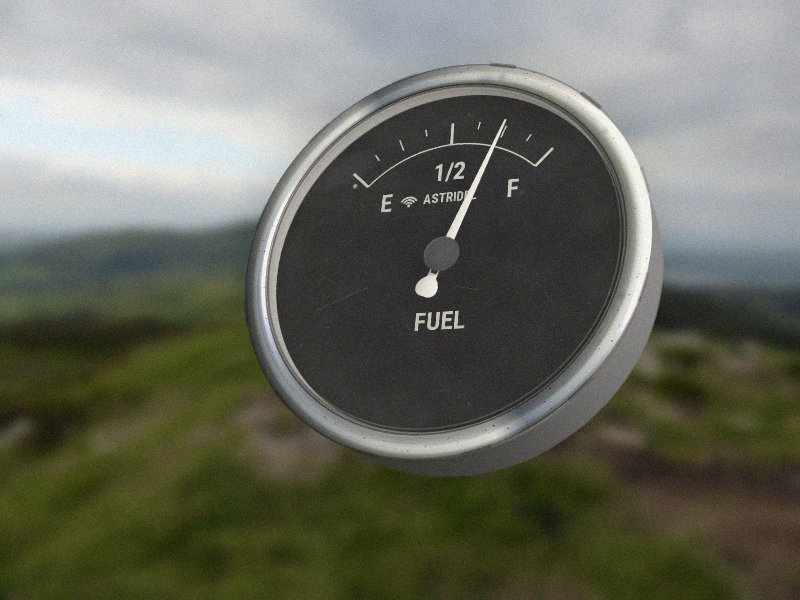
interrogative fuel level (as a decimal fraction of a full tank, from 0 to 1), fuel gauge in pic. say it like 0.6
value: 0.75
